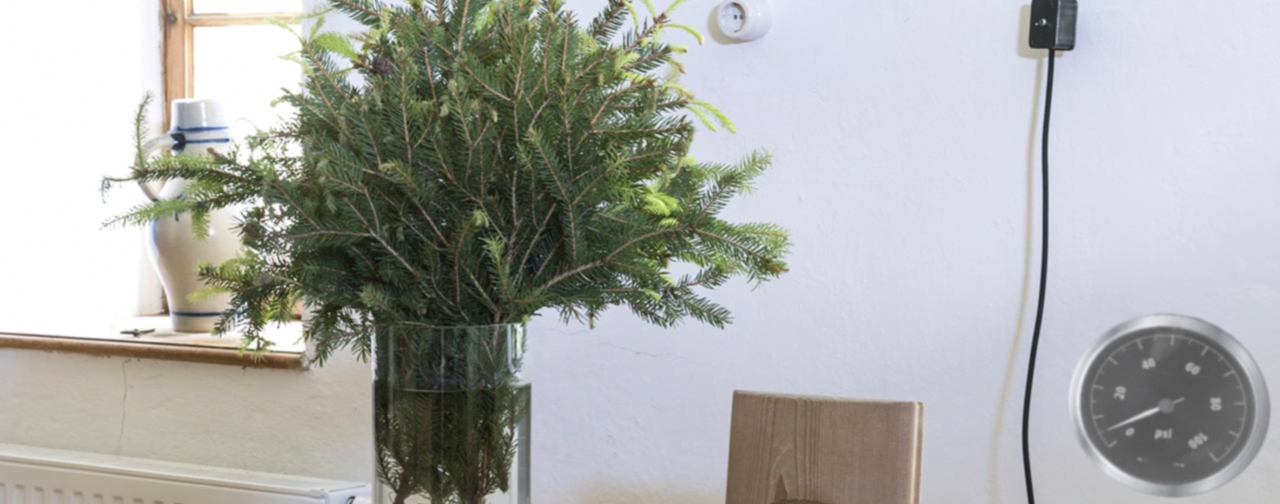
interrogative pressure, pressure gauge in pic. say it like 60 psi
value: 5 psi
